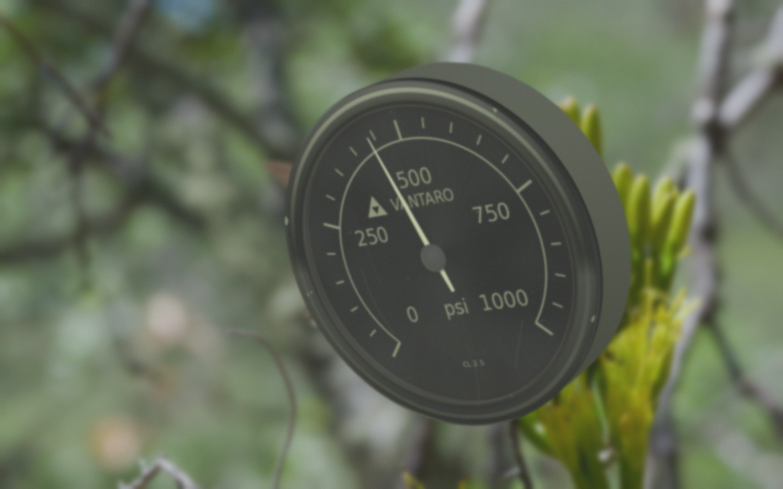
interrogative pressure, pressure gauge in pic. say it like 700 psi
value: 450 psi
